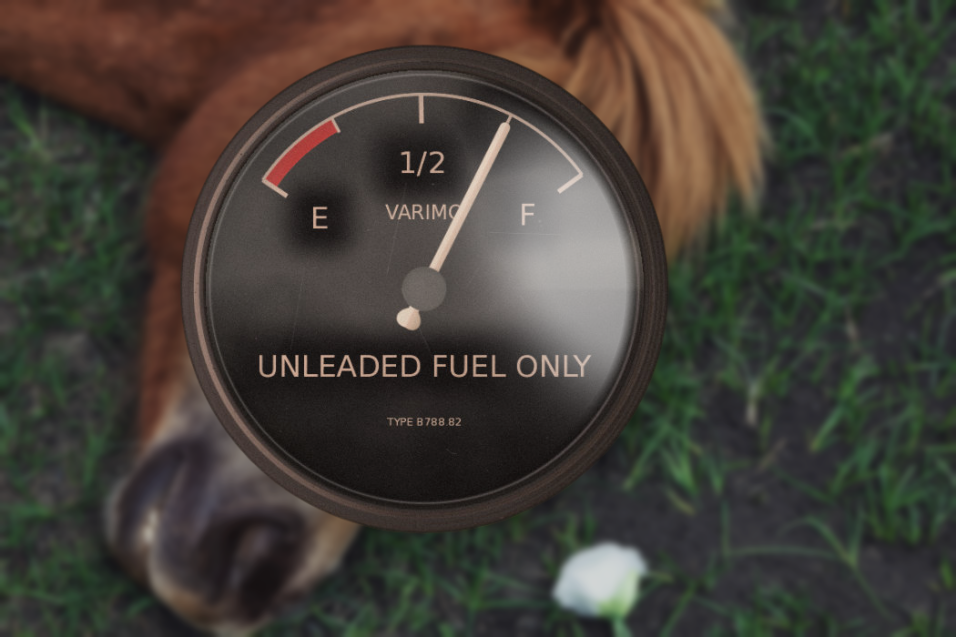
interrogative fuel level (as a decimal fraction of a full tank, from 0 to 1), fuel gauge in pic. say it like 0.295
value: 0.75
